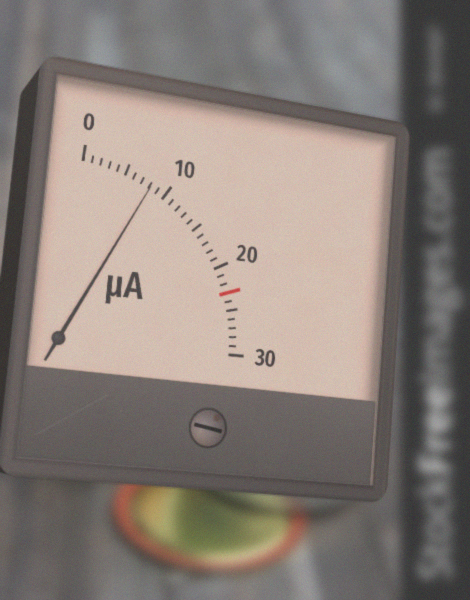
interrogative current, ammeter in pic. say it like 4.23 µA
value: 8 µA
